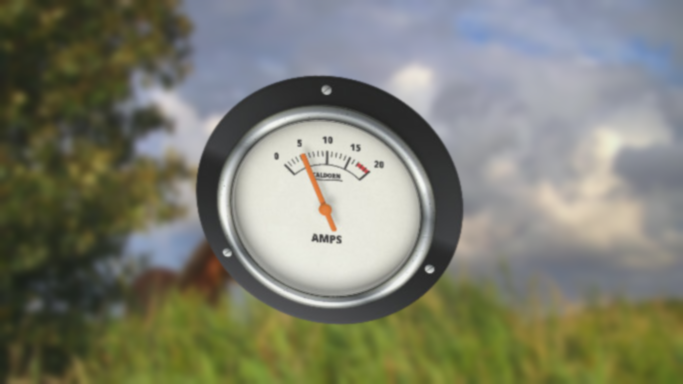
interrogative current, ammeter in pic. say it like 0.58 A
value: 5 A
